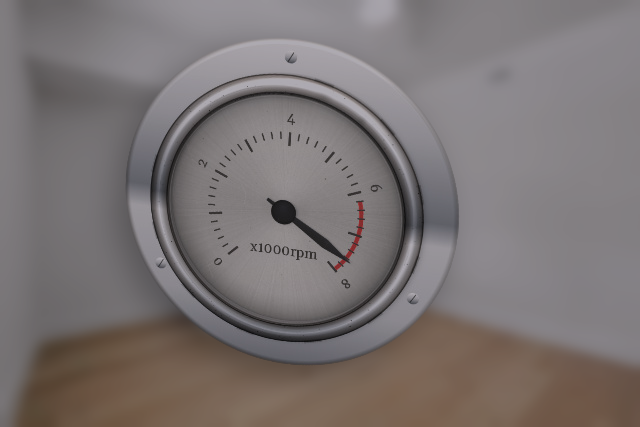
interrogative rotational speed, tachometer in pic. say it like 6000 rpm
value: 7600 rpm
